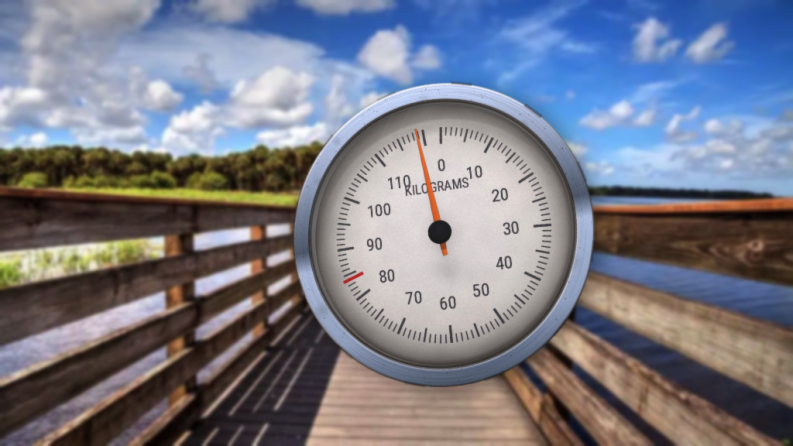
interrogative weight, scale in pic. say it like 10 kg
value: 119 kg
